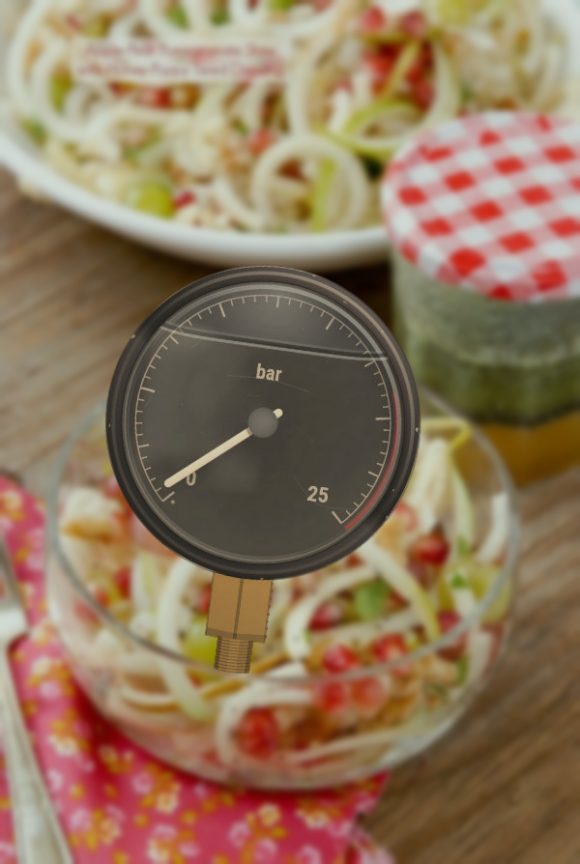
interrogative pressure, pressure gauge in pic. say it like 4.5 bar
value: 0.5 bar
